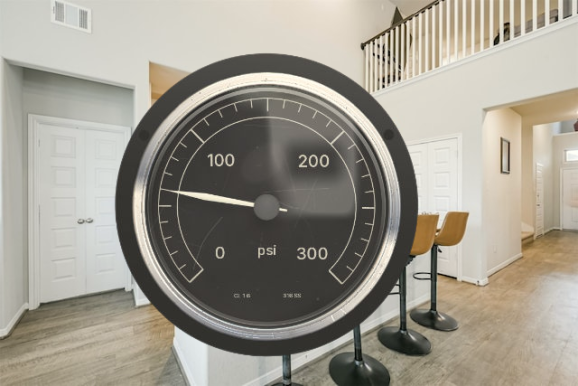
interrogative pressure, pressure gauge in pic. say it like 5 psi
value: 60 psi
